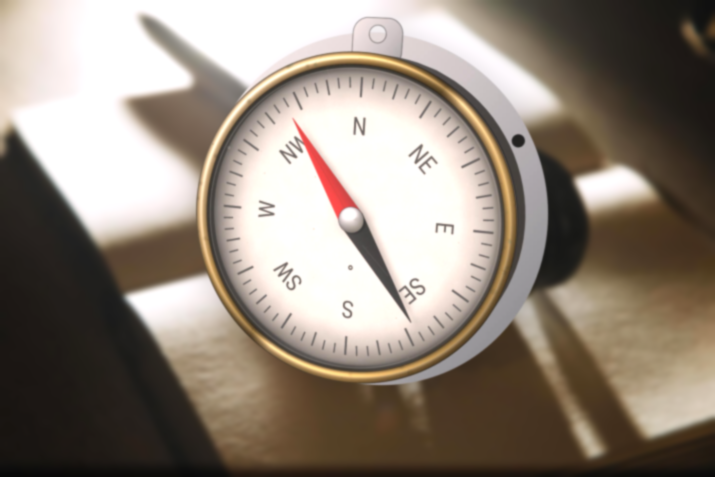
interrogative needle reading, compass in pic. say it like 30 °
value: 325 °
